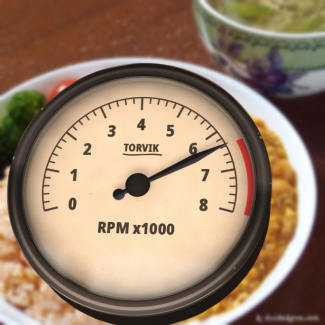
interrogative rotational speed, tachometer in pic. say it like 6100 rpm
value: 6400 rpm
